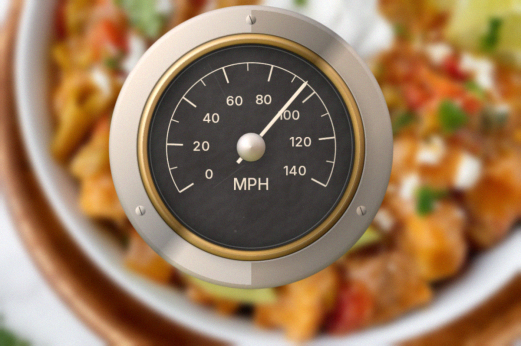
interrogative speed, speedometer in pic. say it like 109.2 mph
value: 95 mph
